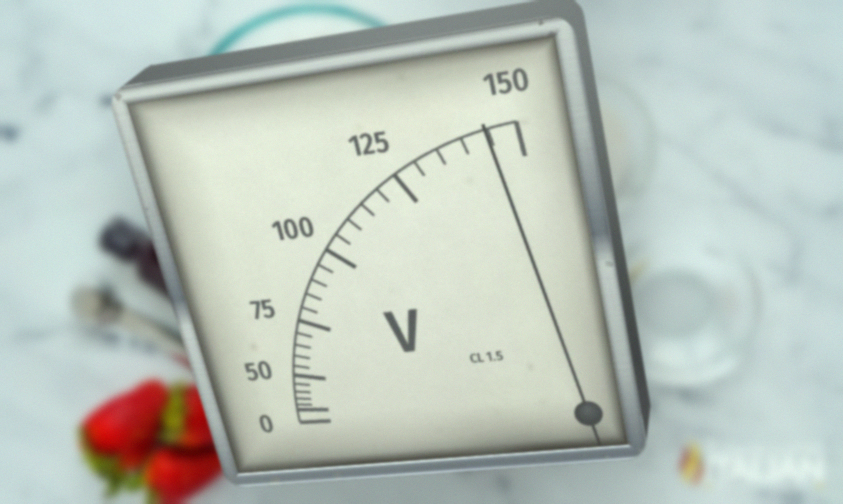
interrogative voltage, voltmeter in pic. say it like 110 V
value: 145 V
